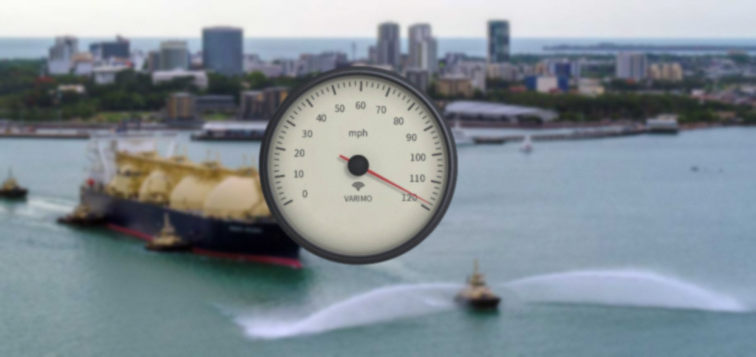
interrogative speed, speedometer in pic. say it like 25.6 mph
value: 118 mph
